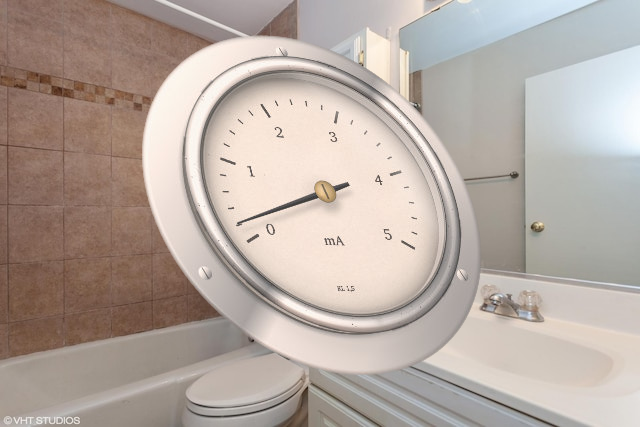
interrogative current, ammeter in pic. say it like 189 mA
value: 0.2 mA
